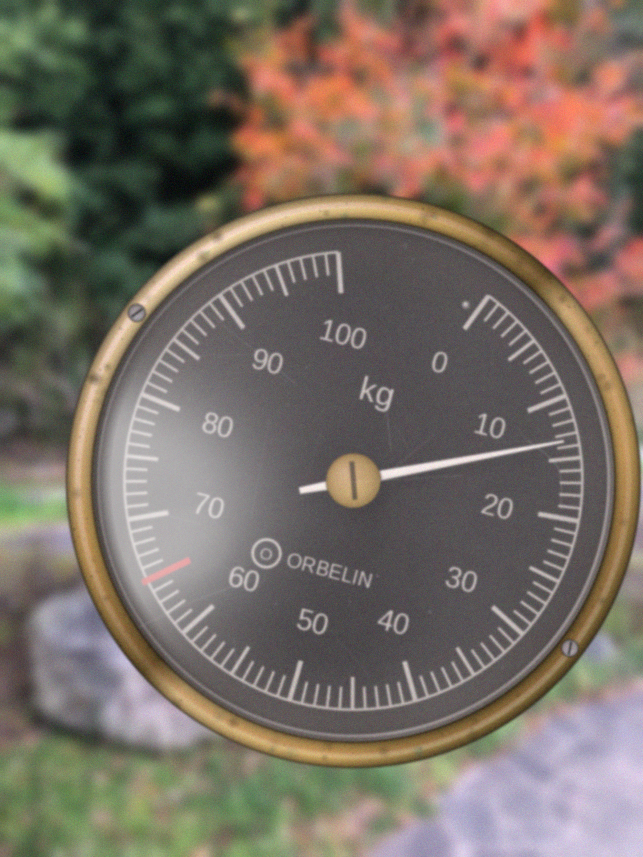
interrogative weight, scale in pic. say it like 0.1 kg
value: 13.5 kg
